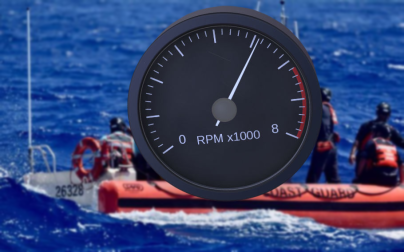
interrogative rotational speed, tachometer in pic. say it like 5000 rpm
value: 5100 rpm
